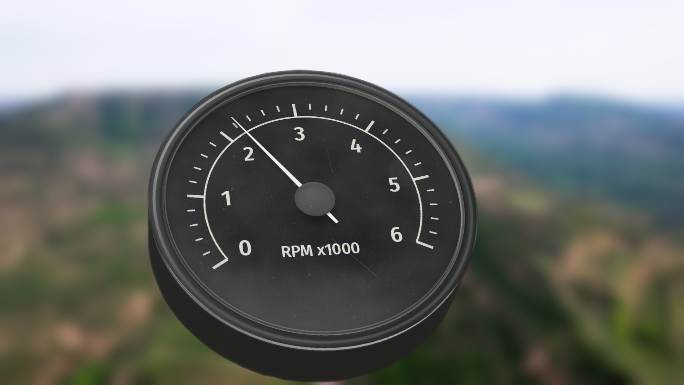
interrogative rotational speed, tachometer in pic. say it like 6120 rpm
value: 2200 rpm
